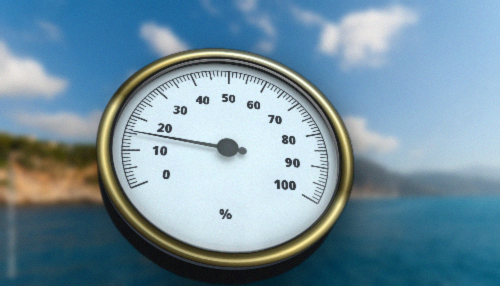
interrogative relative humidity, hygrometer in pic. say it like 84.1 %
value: 15 %
